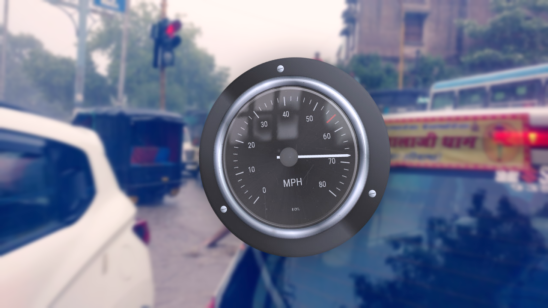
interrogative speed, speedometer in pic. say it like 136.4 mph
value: 68 mph
